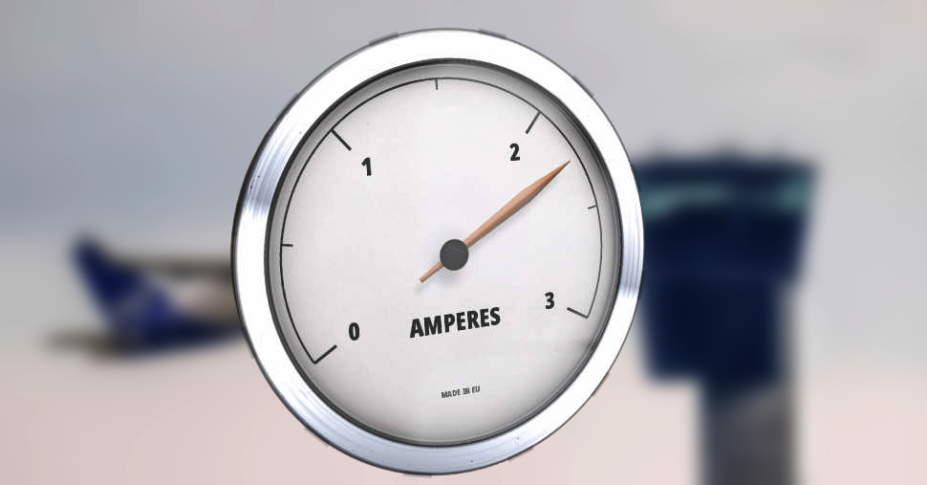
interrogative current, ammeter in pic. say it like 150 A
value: 2.25 A
